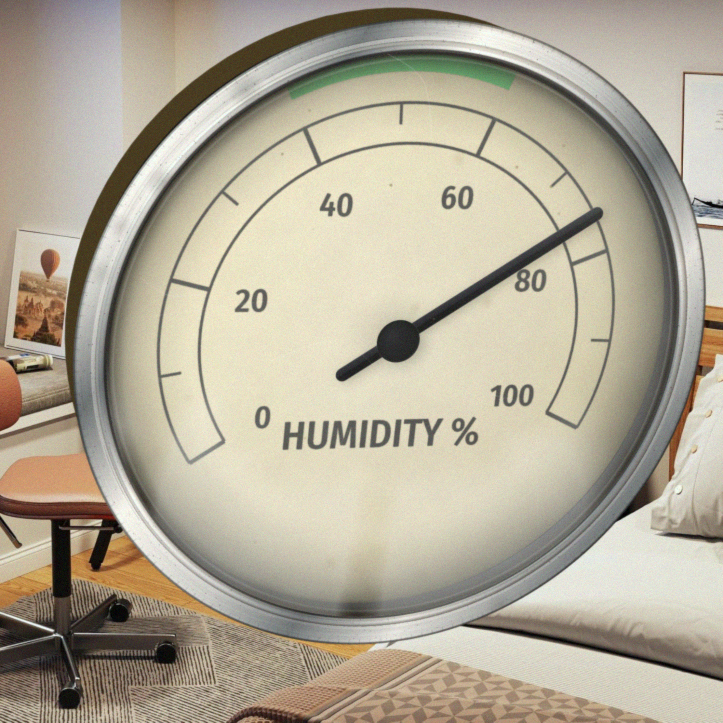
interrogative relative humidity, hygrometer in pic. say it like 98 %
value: 75 %
